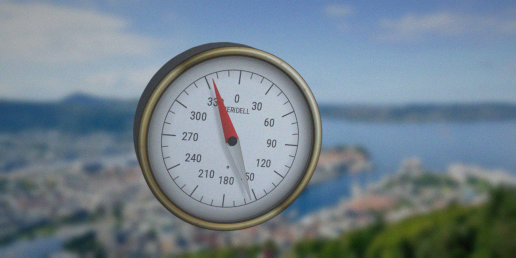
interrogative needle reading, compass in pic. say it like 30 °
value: 335 °
